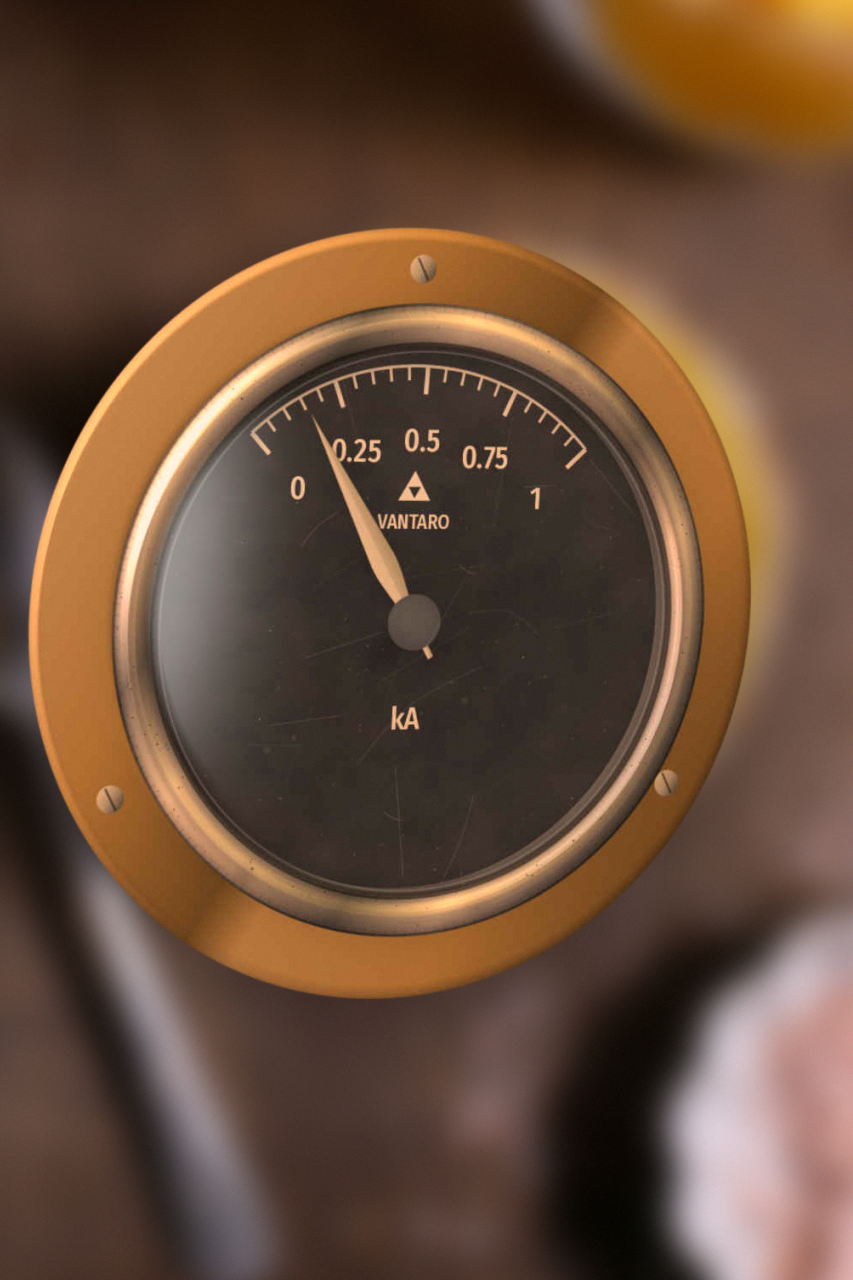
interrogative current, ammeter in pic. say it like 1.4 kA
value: 0.15 kA
